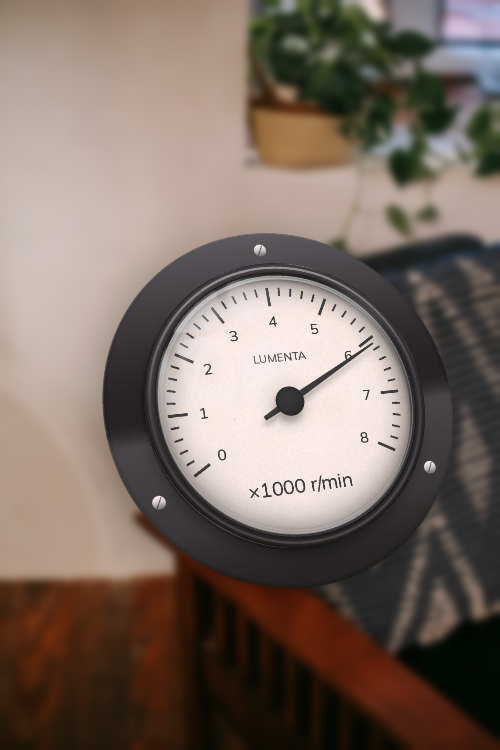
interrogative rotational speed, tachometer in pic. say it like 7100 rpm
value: 6100 rpm
